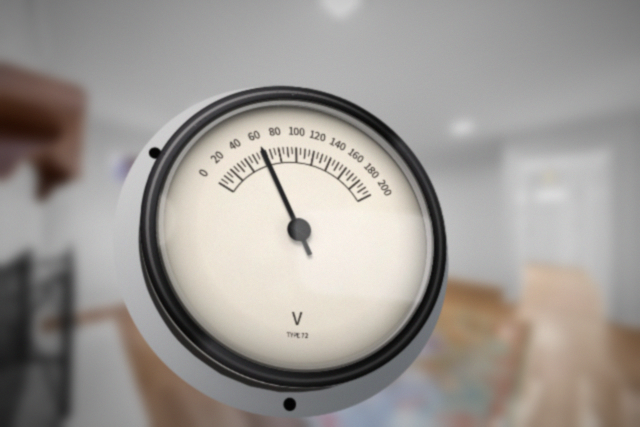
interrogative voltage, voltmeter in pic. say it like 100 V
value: 60 V
